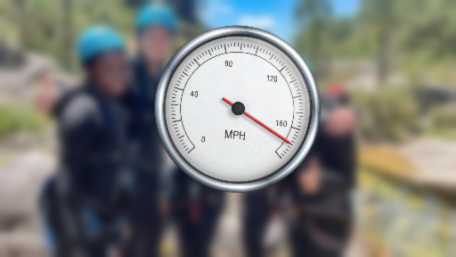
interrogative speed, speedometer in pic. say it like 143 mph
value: 170 mph
